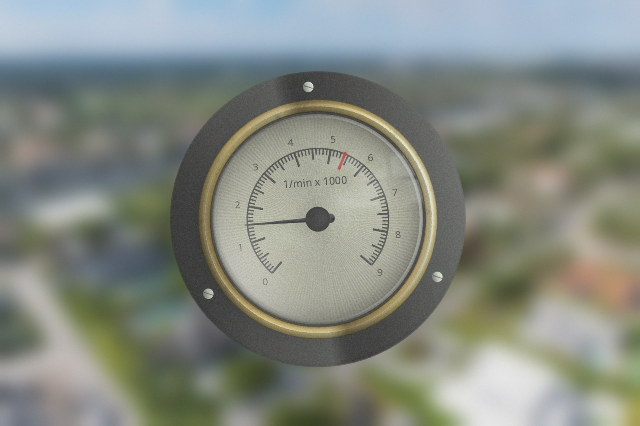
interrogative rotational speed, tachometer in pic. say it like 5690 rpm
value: 1500 rpm
